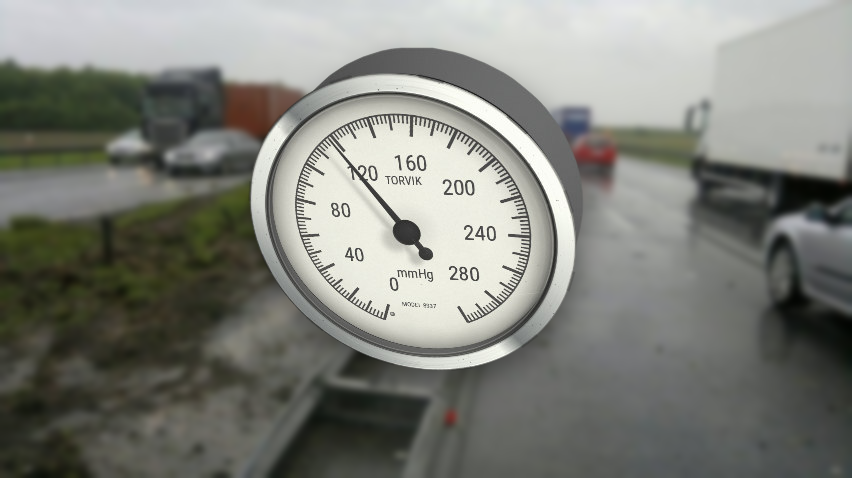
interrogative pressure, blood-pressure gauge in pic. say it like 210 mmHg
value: 120 mmHg
